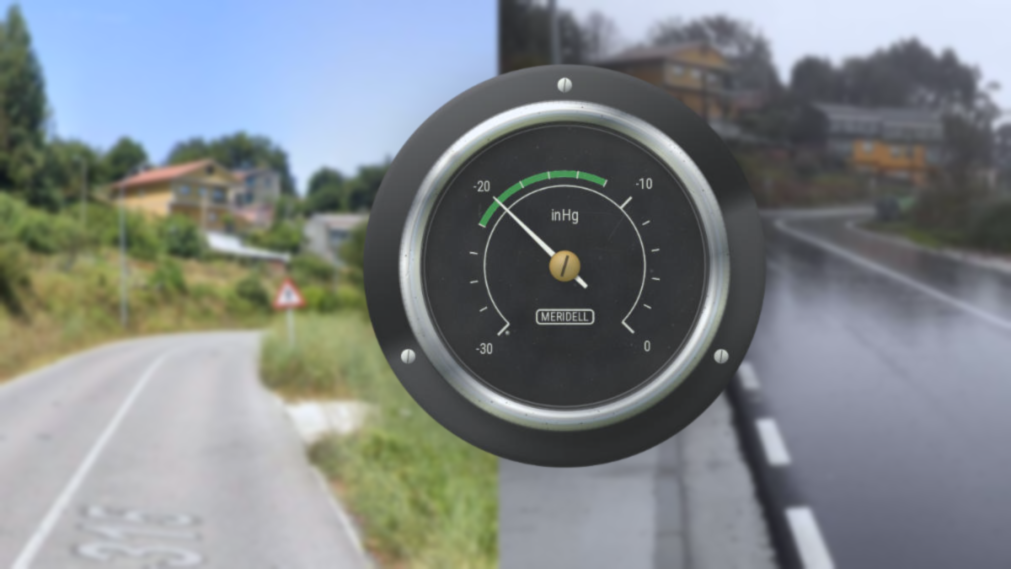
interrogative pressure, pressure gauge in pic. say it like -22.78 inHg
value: -20 inHg
